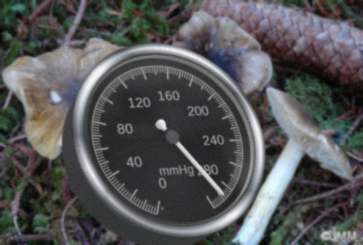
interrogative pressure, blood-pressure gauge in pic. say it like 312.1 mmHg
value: 290 mmHg
